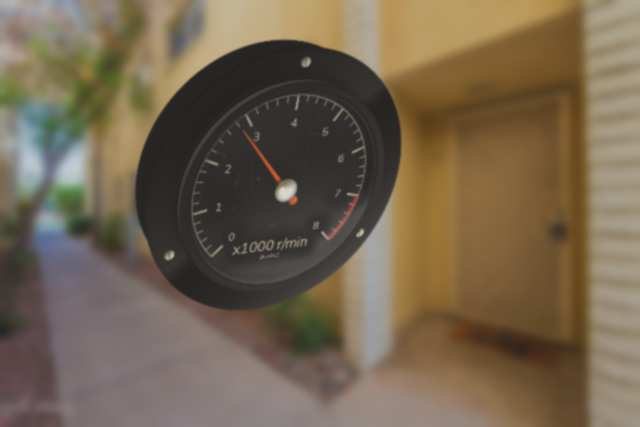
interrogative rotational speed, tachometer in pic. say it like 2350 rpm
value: 2800 rpm
